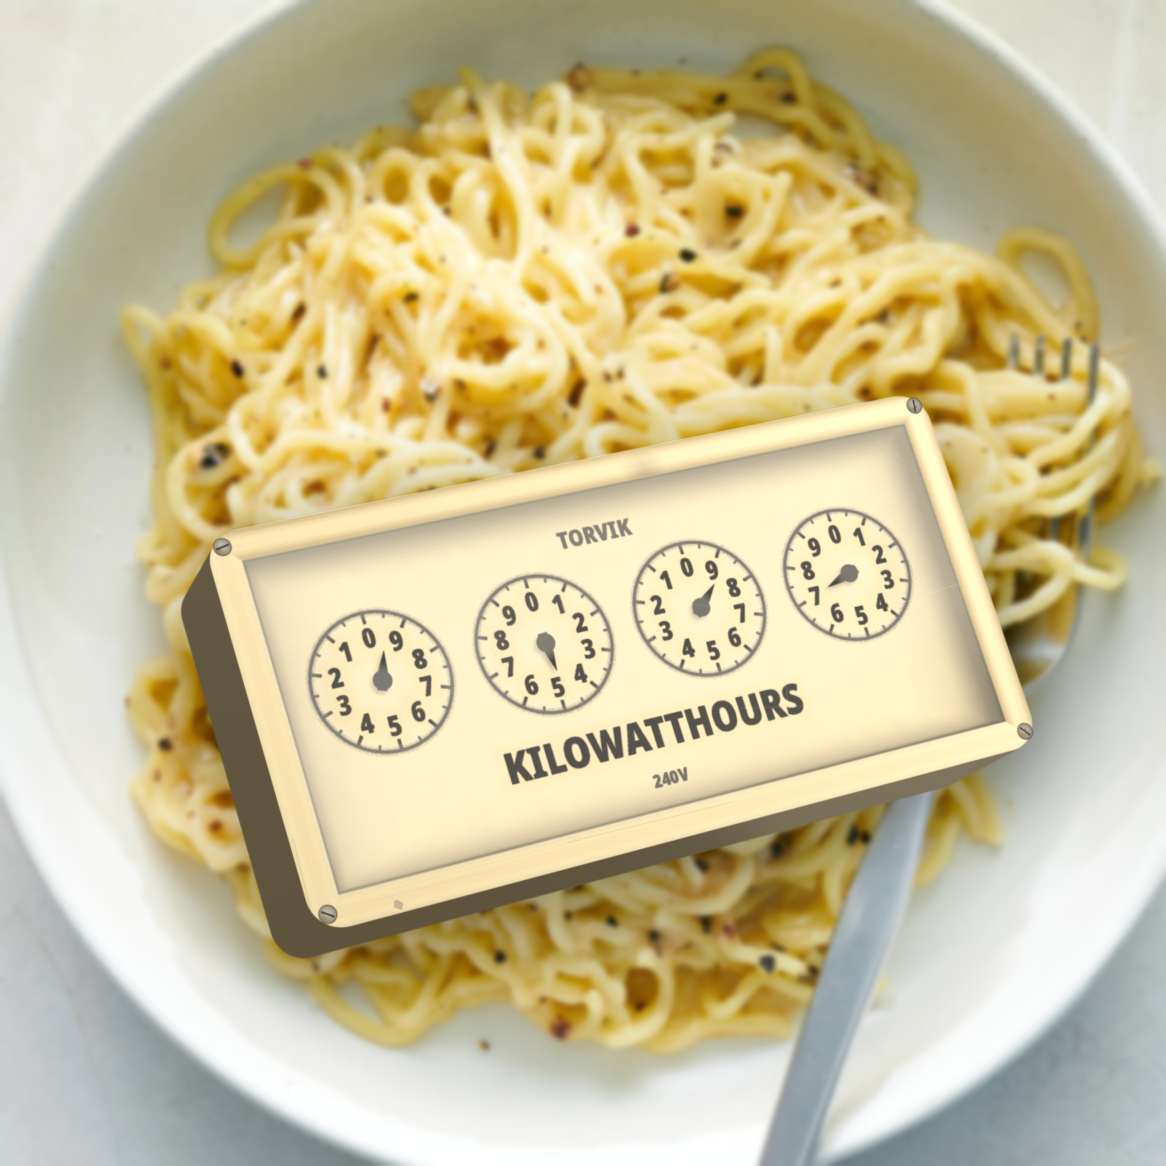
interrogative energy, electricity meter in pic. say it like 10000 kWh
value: 9487 kWh
